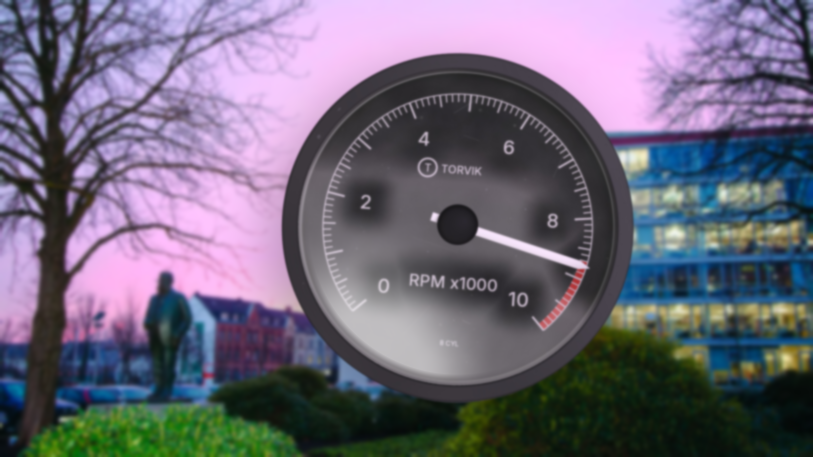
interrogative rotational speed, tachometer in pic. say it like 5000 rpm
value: 8800 rpm
